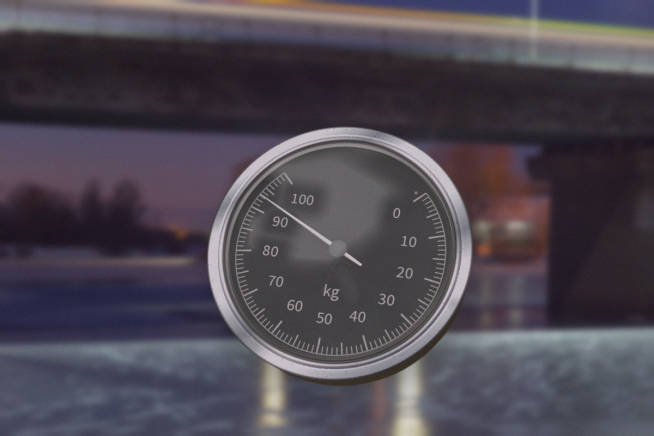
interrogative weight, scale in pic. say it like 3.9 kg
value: 93 kg
